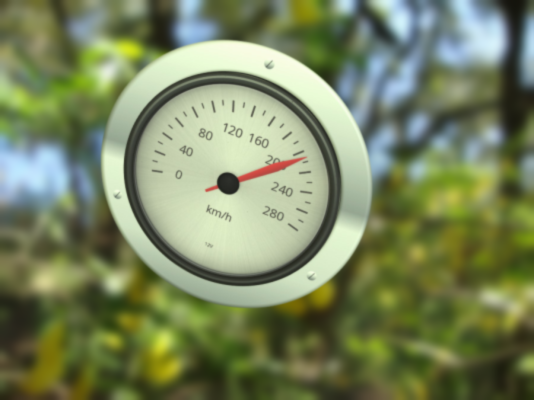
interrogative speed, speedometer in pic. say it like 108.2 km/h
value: 205 km/h
